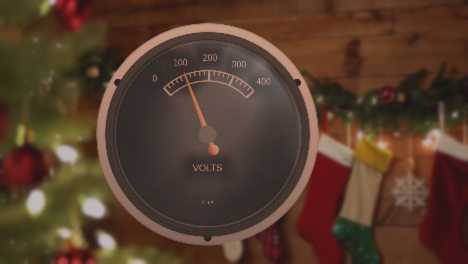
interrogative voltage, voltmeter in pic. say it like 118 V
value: 100 V
